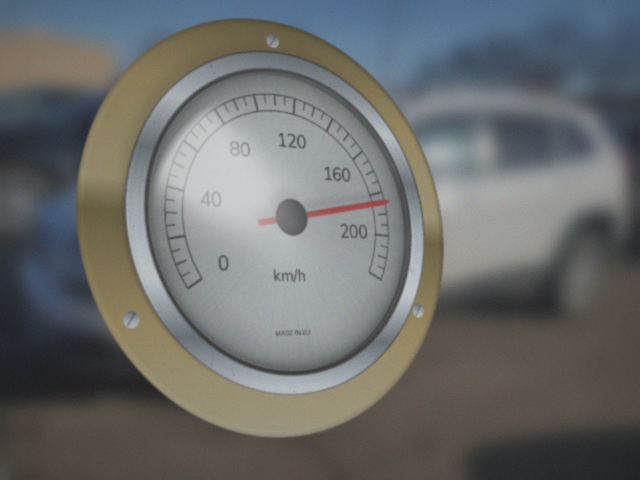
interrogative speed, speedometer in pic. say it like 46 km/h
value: 185 km/h
